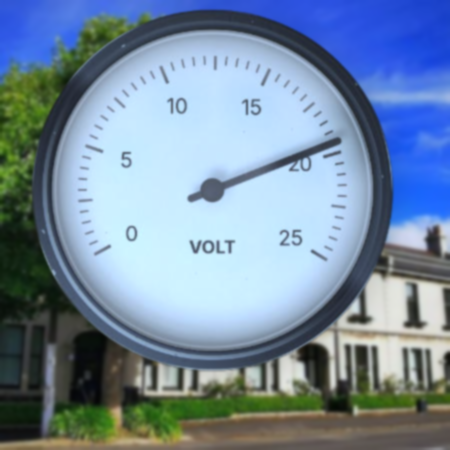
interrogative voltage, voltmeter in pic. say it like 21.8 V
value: 19.5 V
